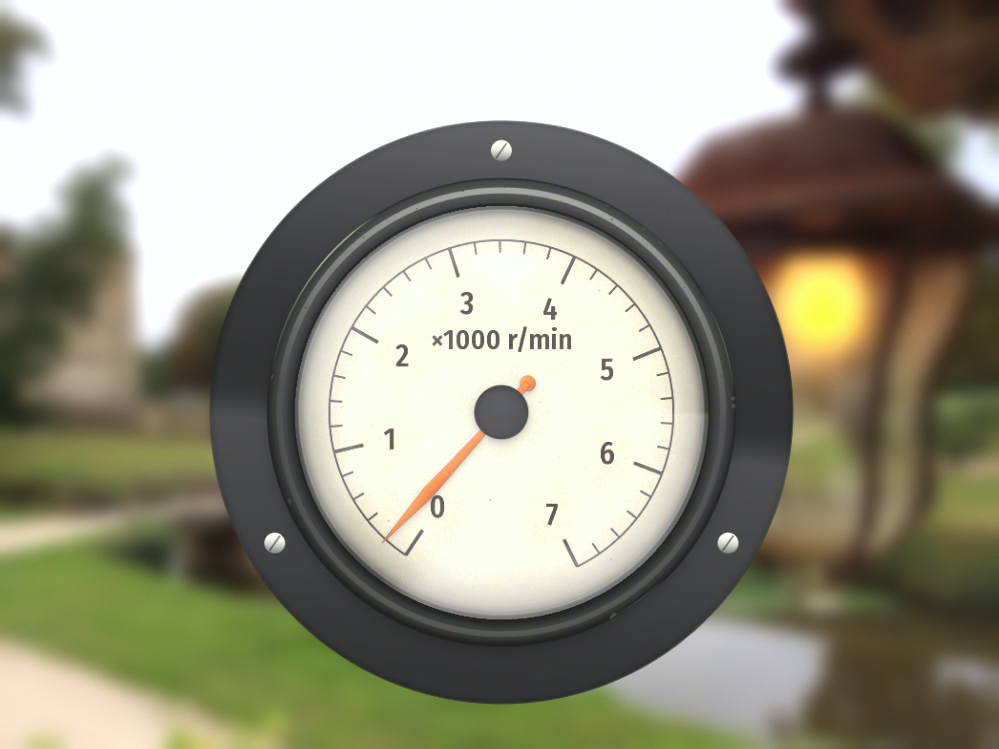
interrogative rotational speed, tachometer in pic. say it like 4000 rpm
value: 200 rpm
